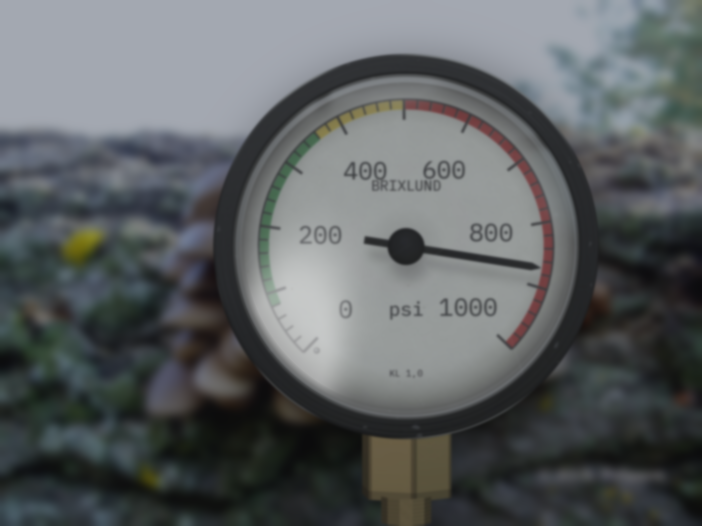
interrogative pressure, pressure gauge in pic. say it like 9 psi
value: 870 psi
